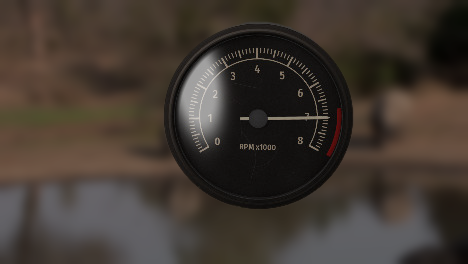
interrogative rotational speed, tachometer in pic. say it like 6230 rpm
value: 7000 rpm
